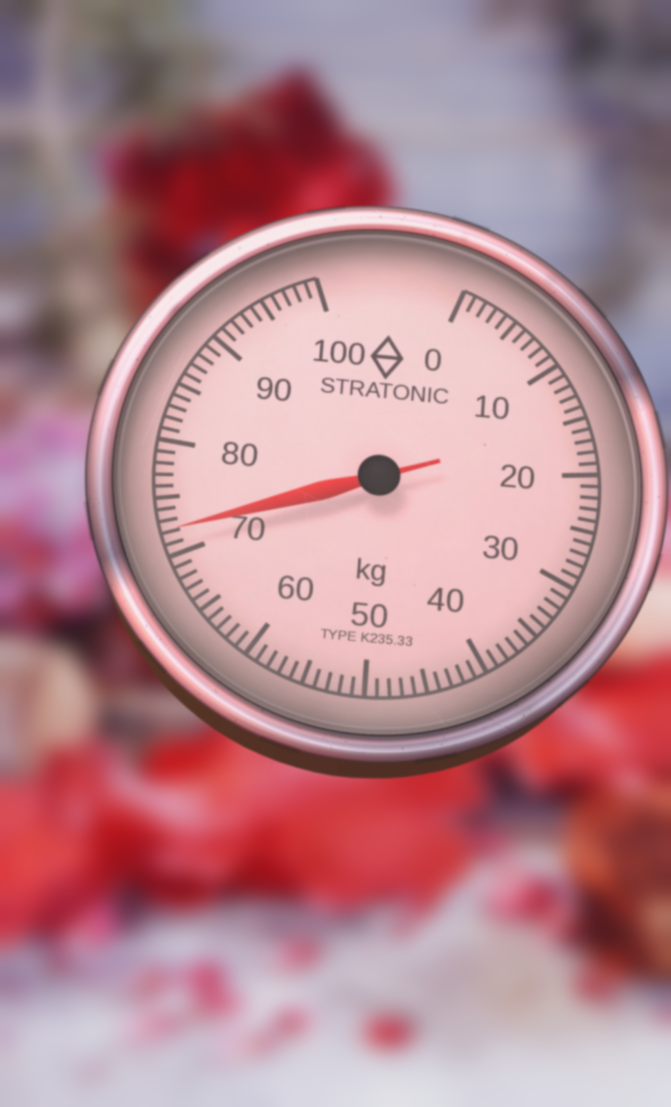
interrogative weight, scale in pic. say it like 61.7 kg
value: 72 kg
